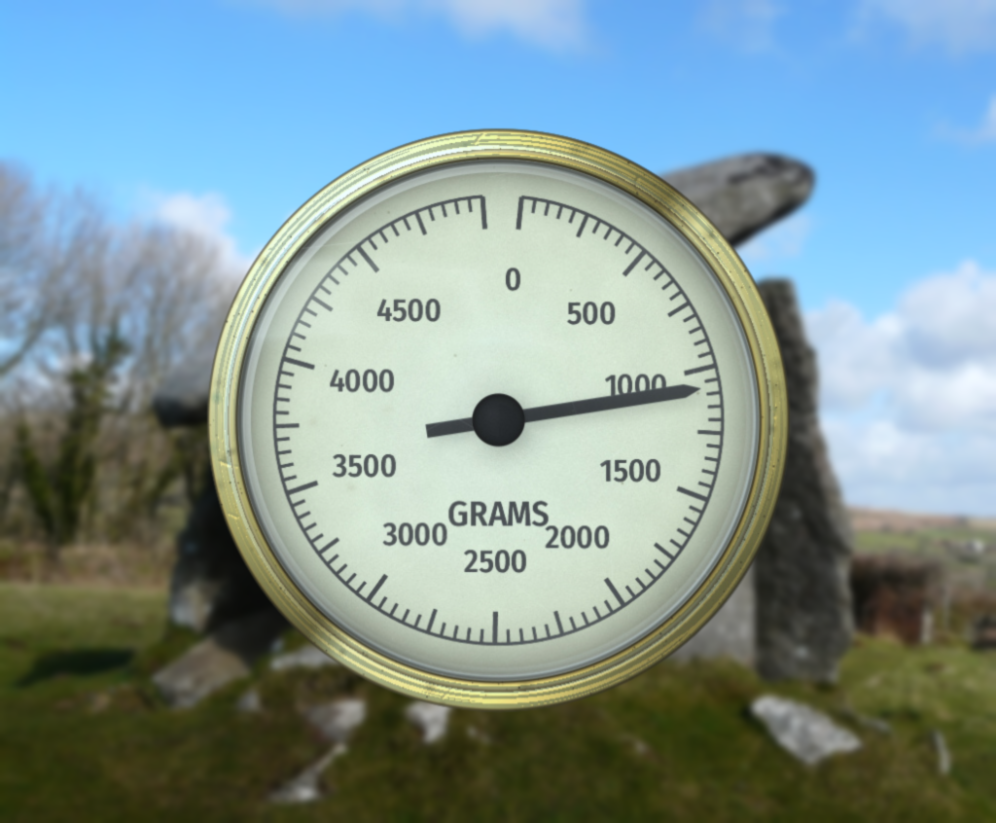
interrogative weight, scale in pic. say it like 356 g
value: 1075 g
